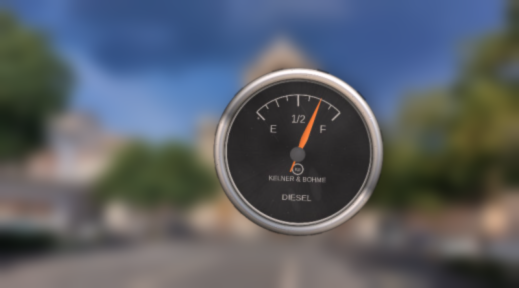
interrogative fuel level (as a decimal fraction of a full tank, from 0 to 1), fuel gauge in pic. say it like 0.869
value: 0.75
